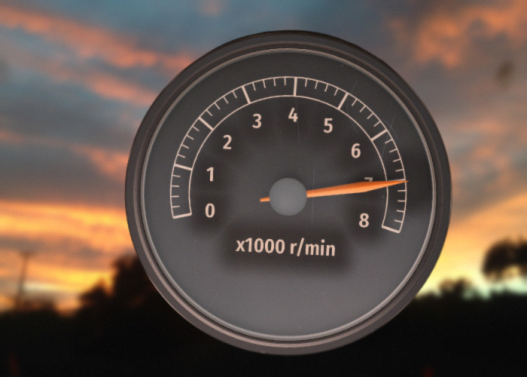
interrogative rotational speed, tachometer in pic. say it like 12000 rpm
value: 7000 rpm
